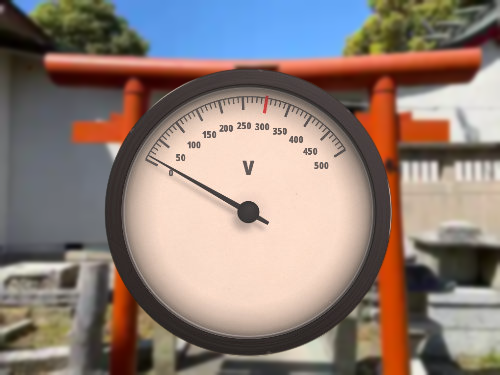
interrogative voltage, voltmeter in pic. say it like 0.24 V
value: 10 V
